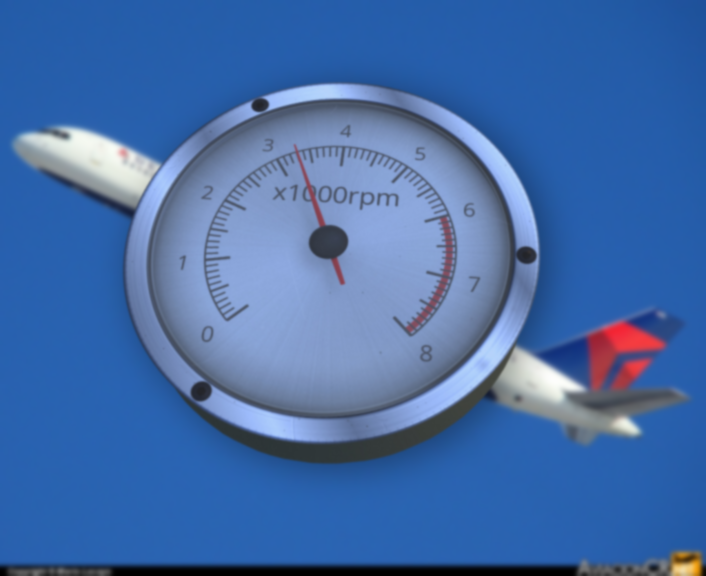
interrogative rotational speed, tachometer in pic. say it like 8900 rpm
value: 3300 rpm
